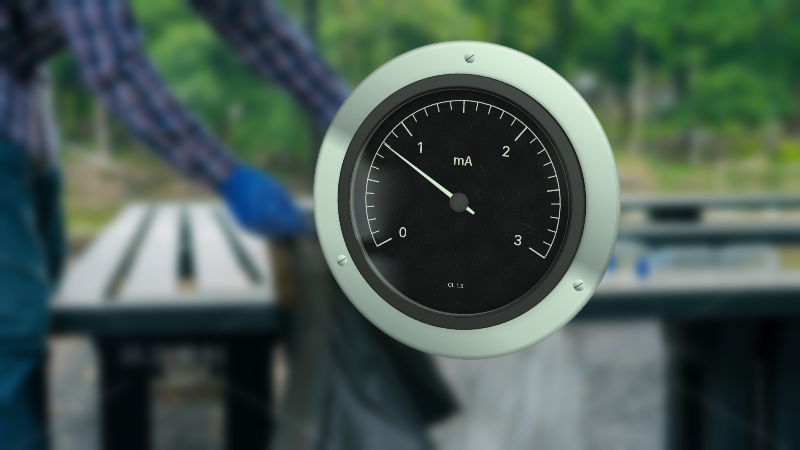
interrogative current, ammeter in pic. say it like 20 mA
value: 0.8 mA
